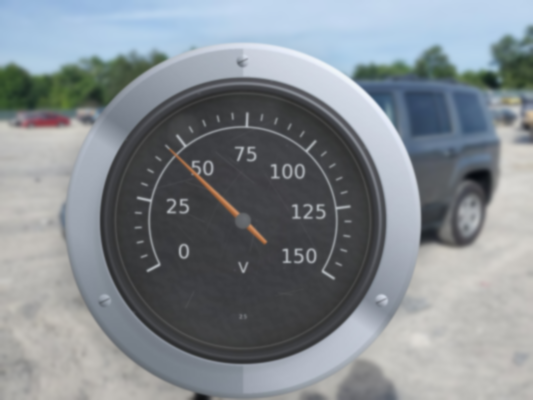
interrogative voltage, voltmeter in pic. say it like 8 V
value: 45 V
